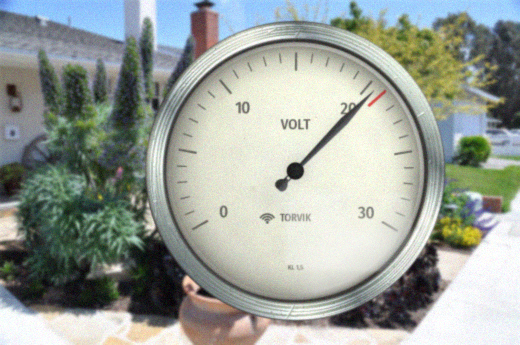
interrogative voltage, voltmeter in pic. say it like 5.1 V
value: 20.5 V
